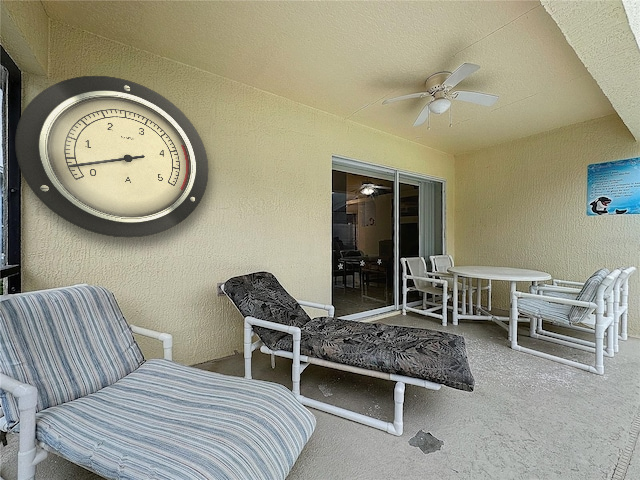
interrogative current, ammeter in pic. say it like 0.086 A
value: 0.3 A
